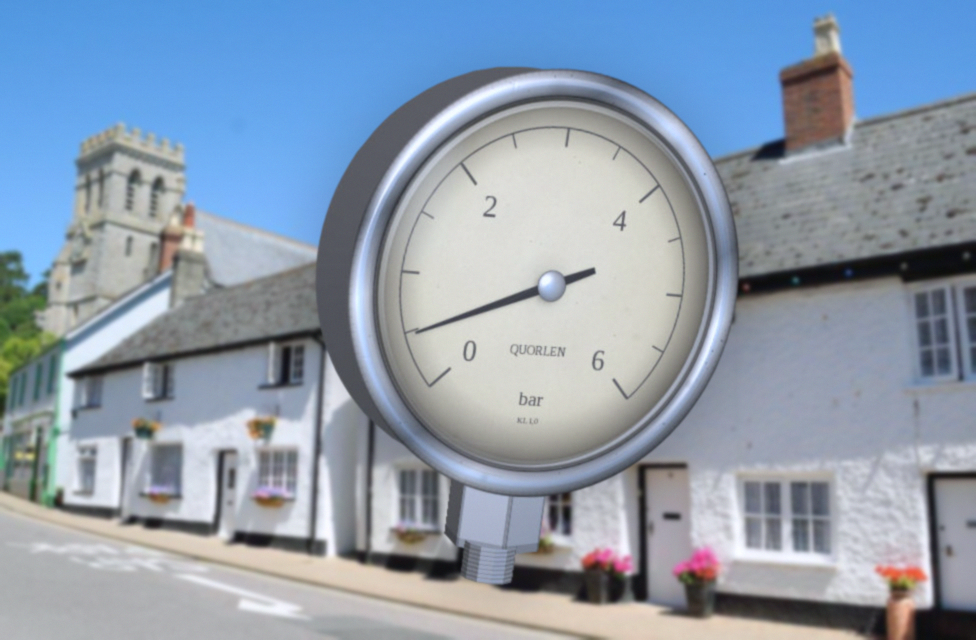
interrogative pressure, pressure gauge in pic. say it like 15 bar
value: 0.5 bar
